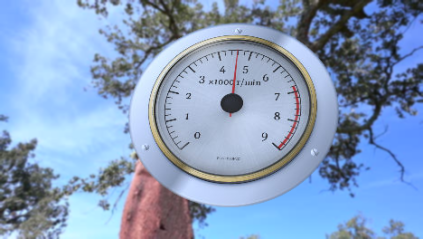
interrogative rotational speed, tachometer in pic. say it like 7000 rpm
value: 4600 rpm
